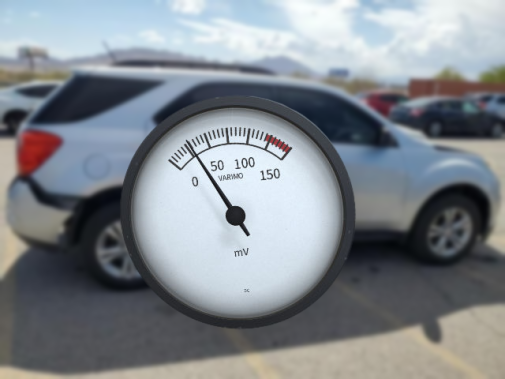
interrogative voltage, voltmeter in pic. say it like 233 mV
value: 30 mV
